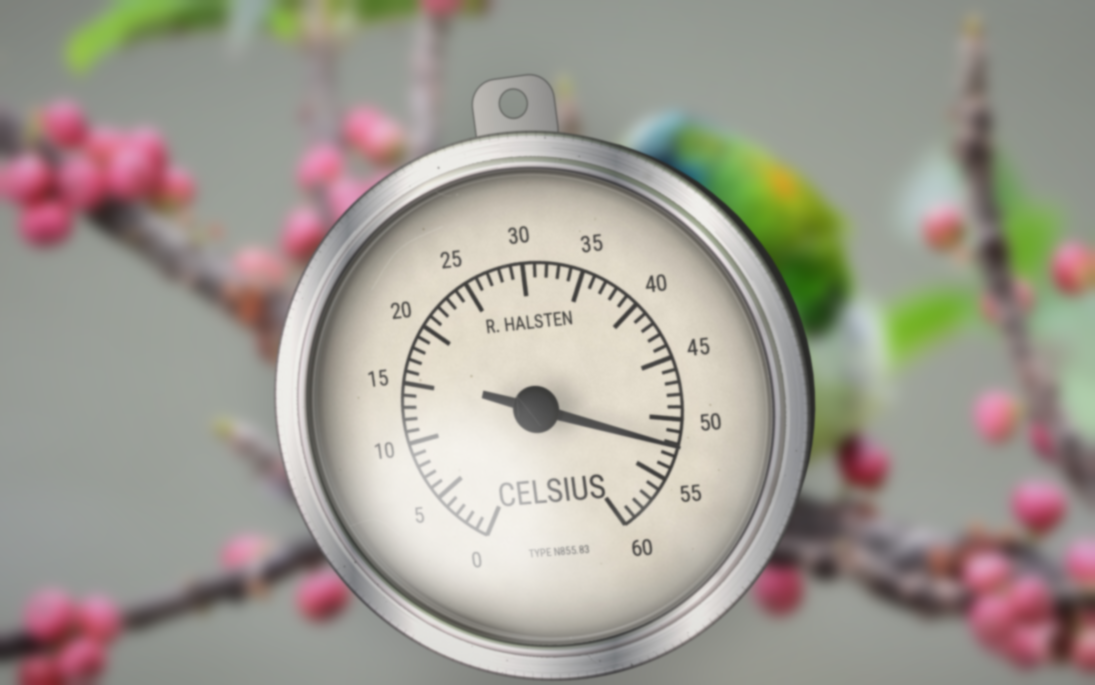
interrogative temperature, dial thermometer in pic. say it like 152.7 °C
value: 52 °C
